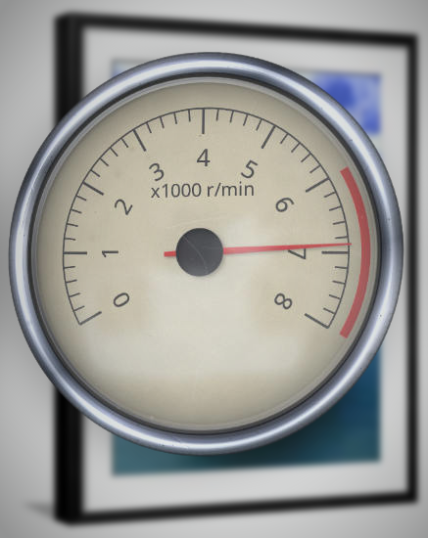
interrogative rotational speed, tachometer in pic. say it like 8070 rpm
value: 6900 rpm
